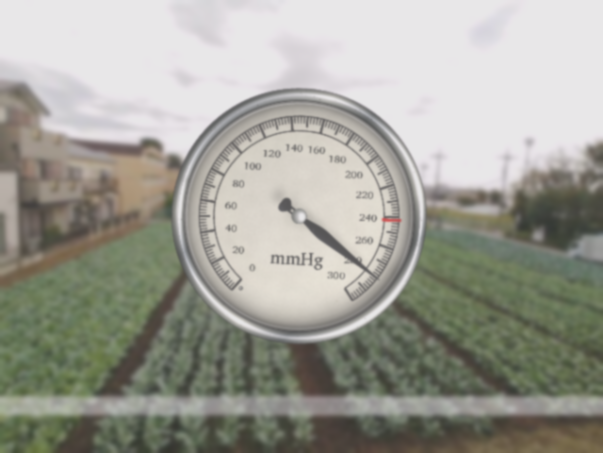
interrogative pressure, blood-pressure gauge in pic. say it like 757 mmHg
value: 280 mmHg
